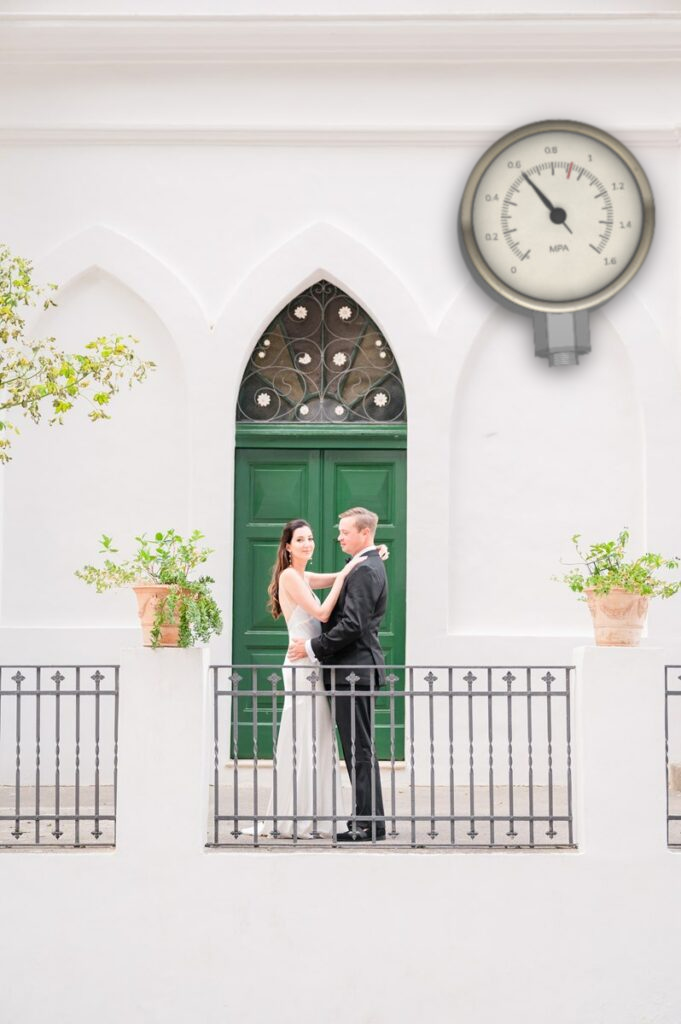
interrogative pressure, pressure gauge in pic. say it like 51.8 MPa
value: 0.6 MPa
